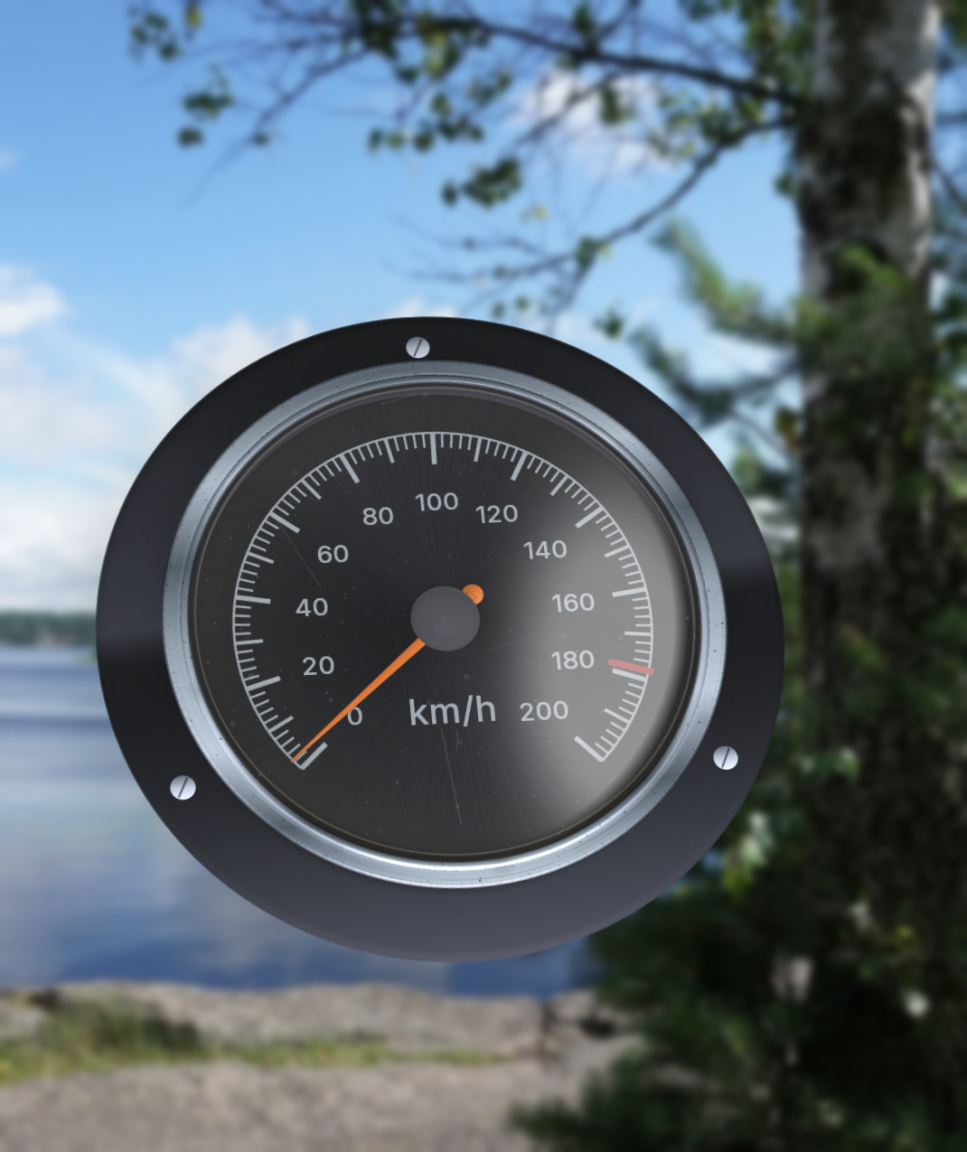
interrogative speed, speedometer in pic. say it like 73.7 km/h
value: 2 km/h
